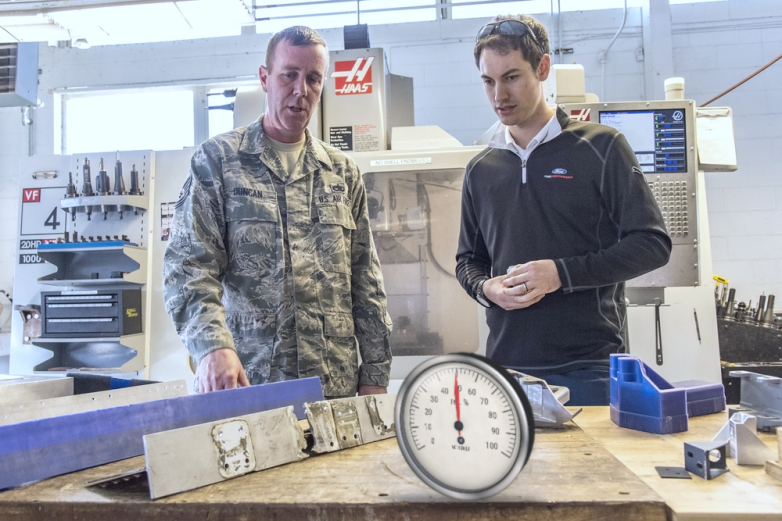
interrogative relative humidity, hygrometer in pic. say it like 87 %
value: 50 %
